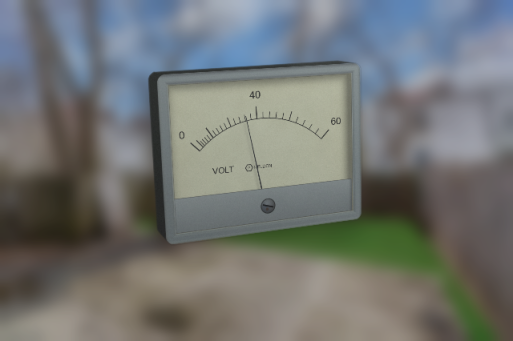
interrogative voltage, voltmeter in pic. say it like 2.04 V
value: 36 V
